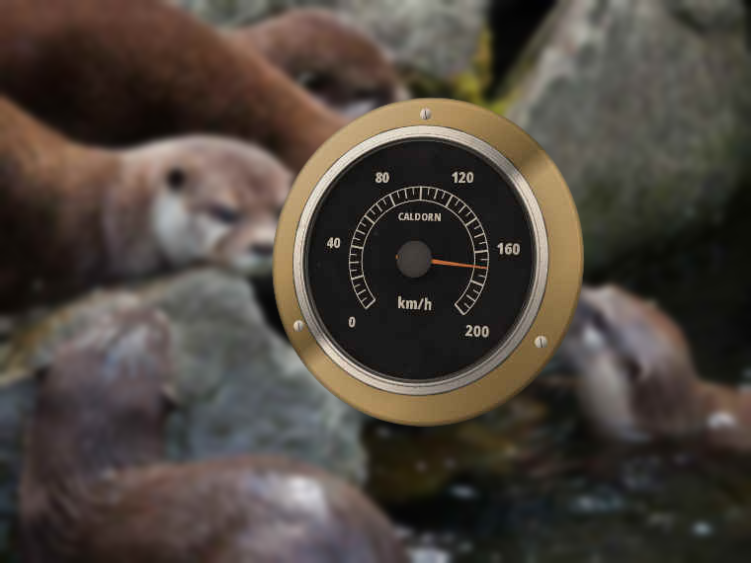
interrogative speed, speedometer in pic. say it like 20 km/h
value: 170 km/h
